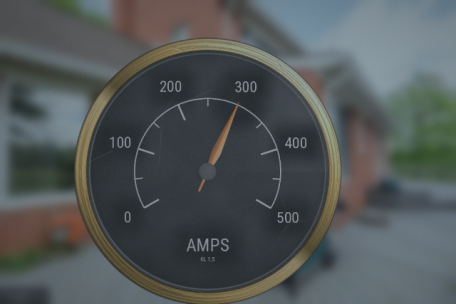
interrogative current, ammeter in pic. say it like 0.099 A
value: 300 A
